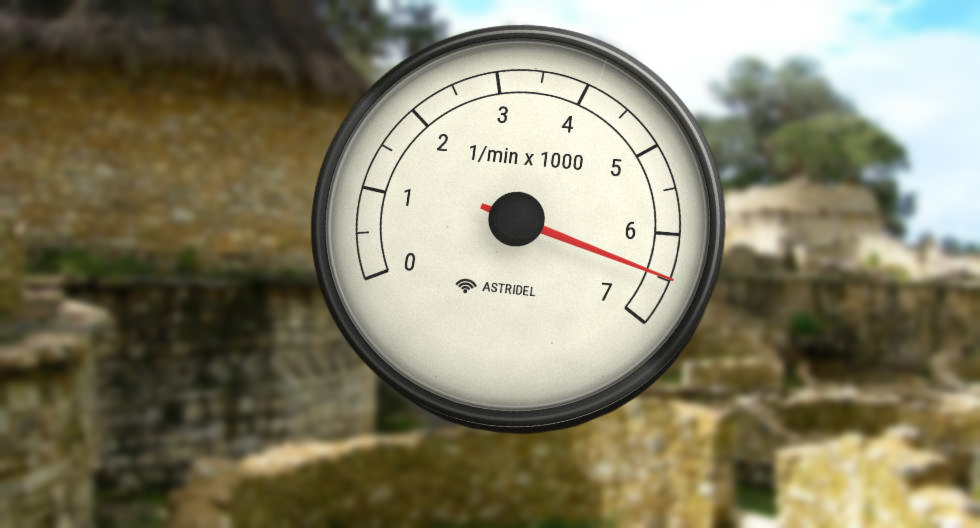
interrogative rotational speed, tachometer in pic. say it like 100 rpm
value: 6500 rpm
